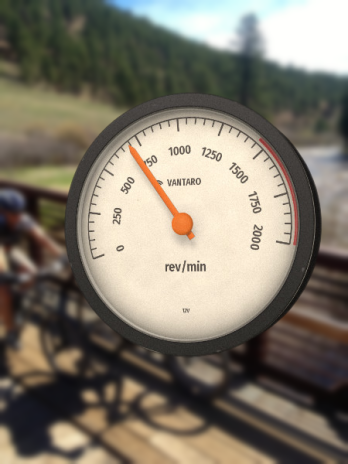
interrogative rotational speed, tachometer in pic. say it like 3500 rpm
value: 700 rpm
